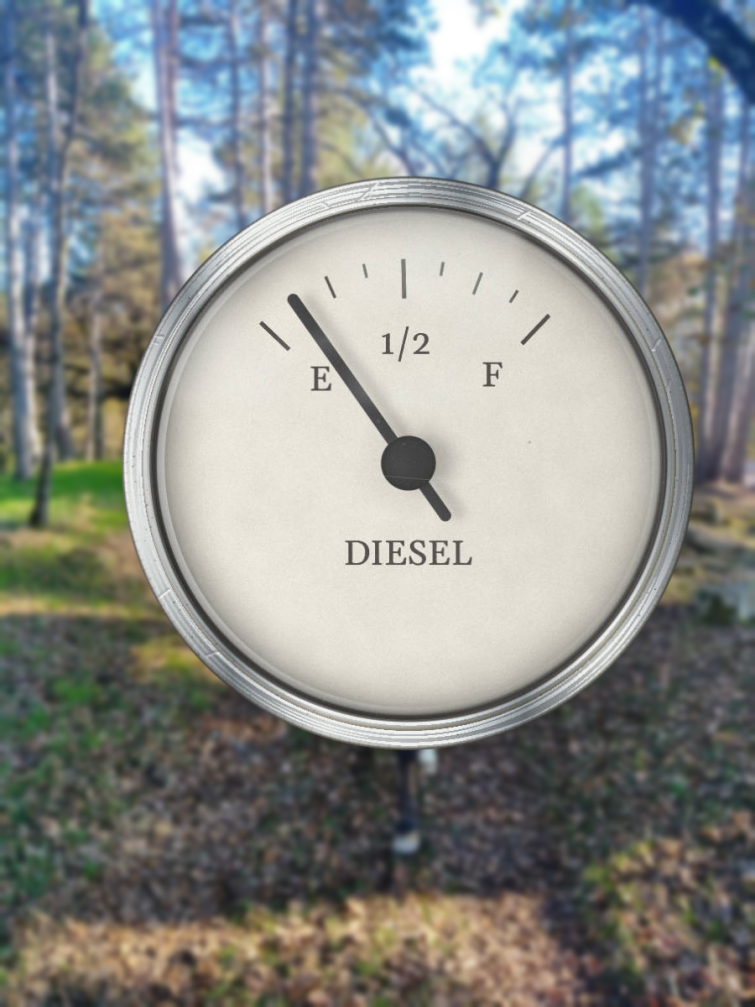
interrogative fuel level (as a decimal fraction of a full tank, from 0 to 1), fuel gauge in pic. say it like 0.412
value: 0.125
